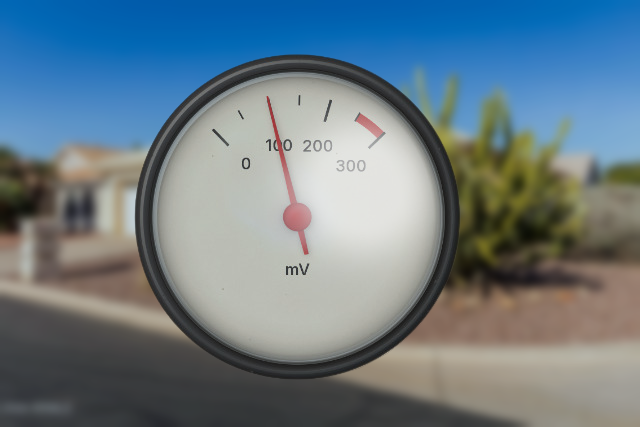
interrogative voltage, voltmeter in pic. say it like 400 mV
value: 100 mV
